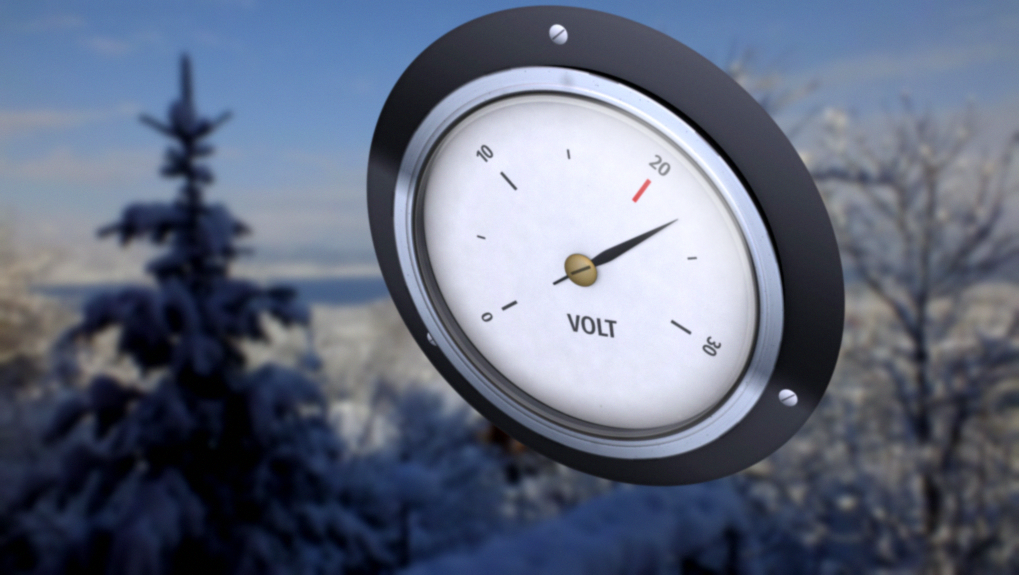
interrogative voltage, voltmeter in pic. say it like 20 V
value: 22.5 V
